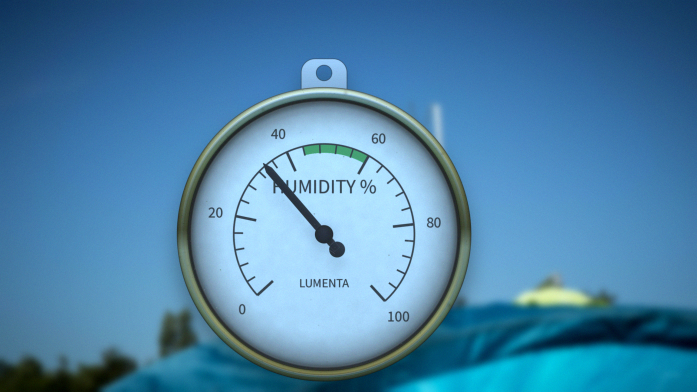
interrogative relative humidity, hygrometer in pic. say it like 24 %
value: 34 %
